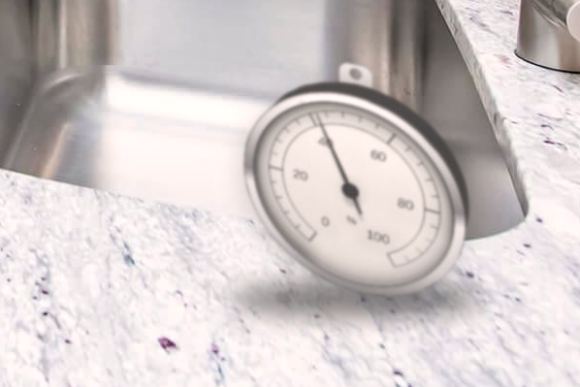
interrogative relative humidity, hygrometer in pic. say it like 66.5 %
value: 42 %
